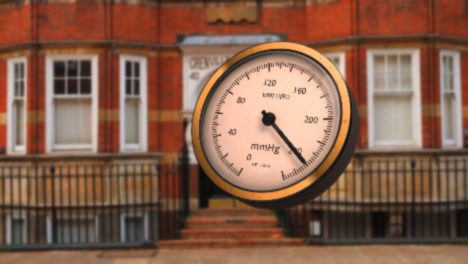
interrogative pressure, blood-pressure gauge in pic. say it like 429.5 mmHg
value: 240 mmHg
